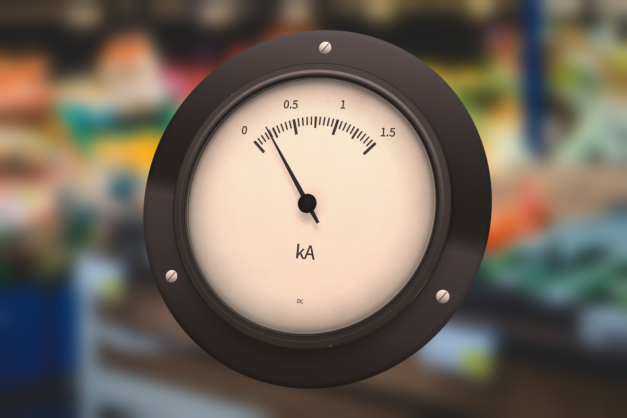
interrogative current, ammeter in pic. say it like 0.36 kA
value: 0.2 kA
